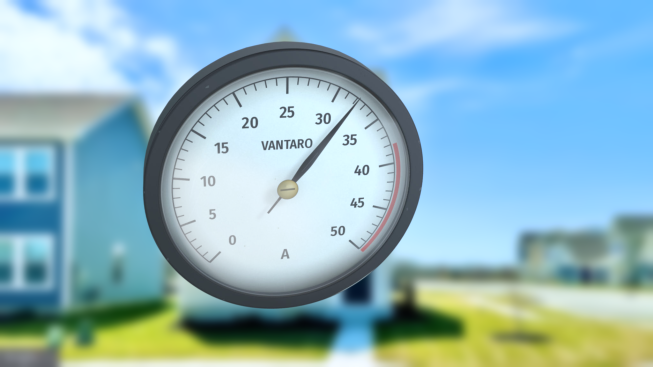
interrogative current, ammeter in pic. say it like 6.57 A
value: 32 A
